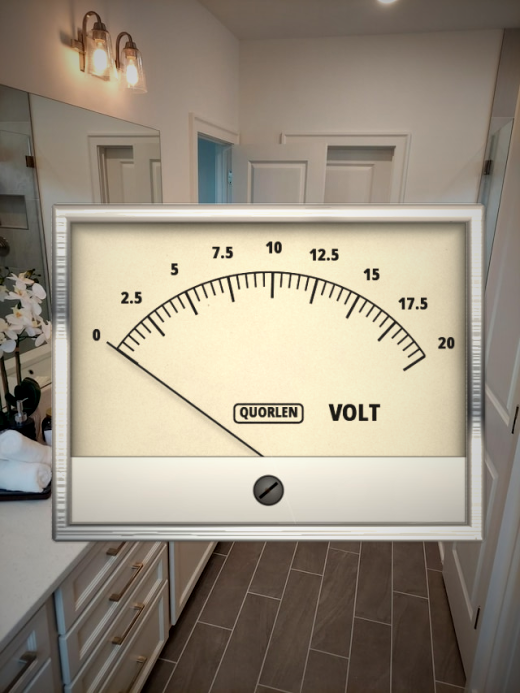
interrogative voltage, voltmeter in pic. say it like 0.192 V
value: 0 V
